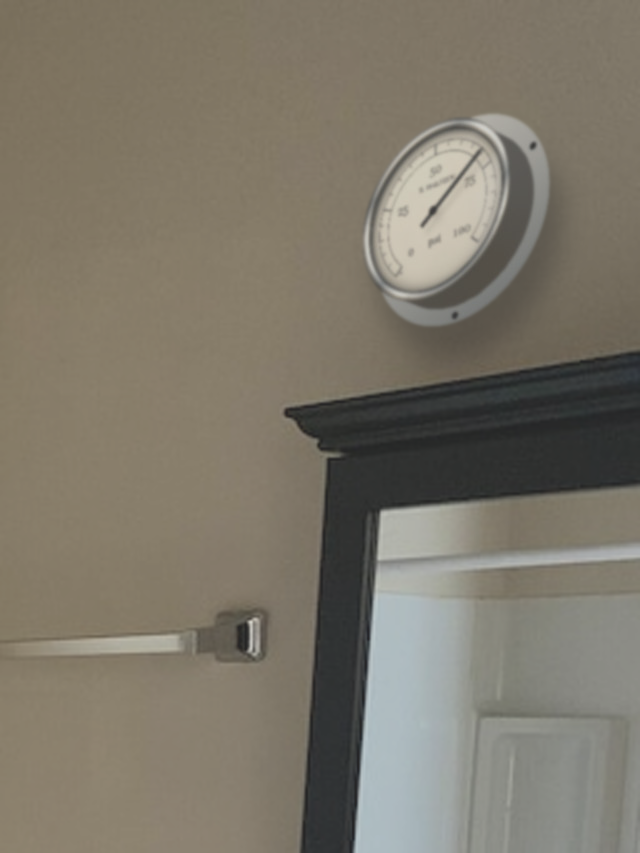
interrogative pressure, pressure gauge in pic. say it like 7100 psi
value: 70 psi
